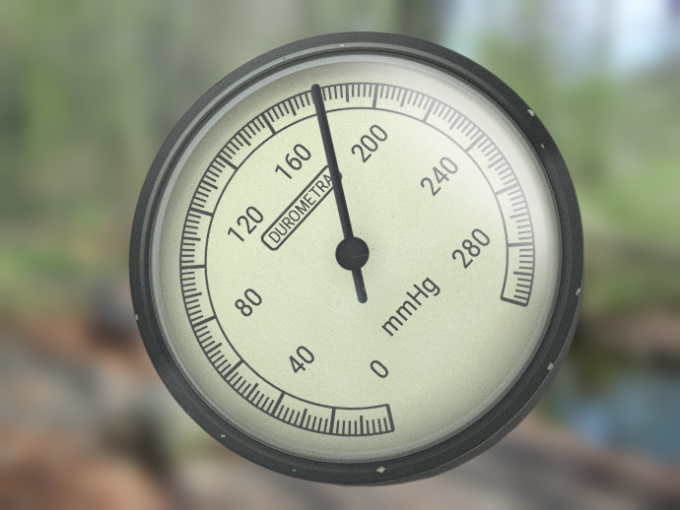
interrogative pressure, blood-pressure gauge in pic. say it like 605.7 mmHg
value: 180 mmHg
